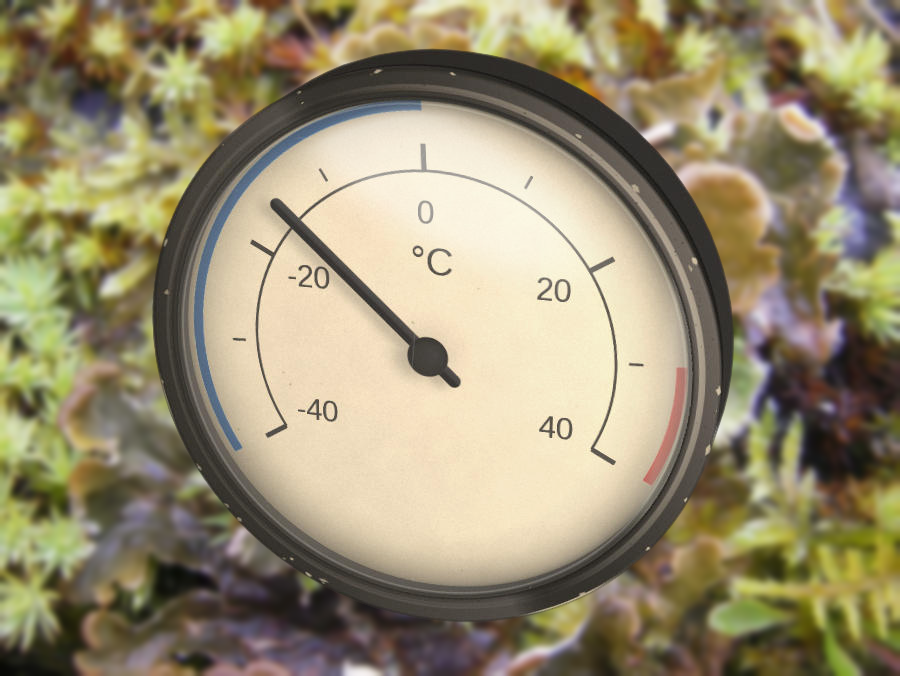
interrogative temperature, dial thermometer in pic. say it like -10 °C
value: -15 °C
